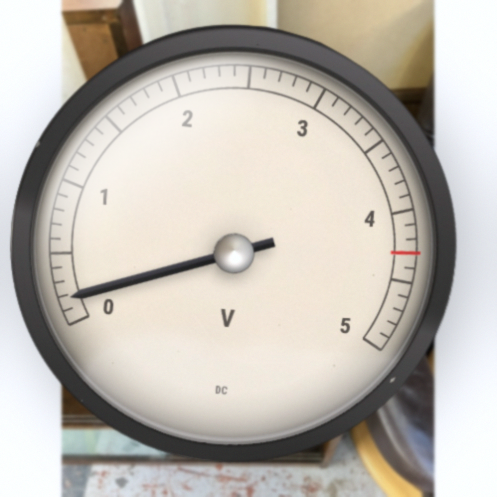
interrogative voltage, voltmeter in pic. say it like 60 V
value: 0.2 V
